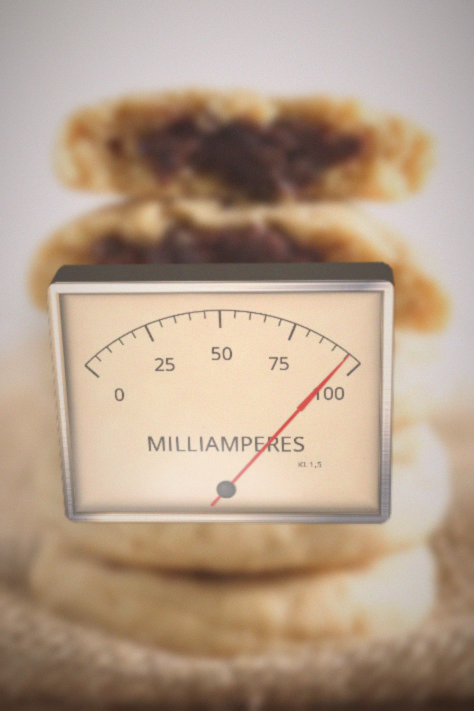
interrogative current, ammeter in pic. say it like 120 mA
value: 95 mA
